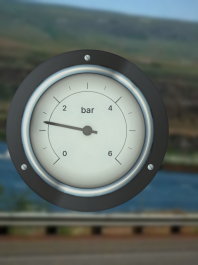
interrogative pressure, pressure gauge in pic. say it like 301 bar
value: 1.25 bar
